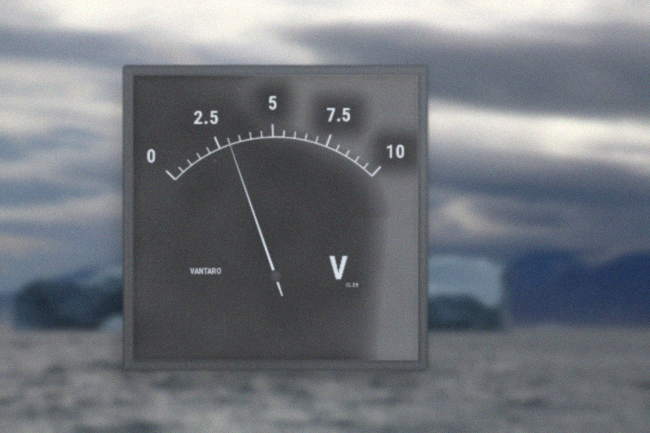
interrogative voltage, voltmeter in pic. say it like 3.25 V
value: 3 V
